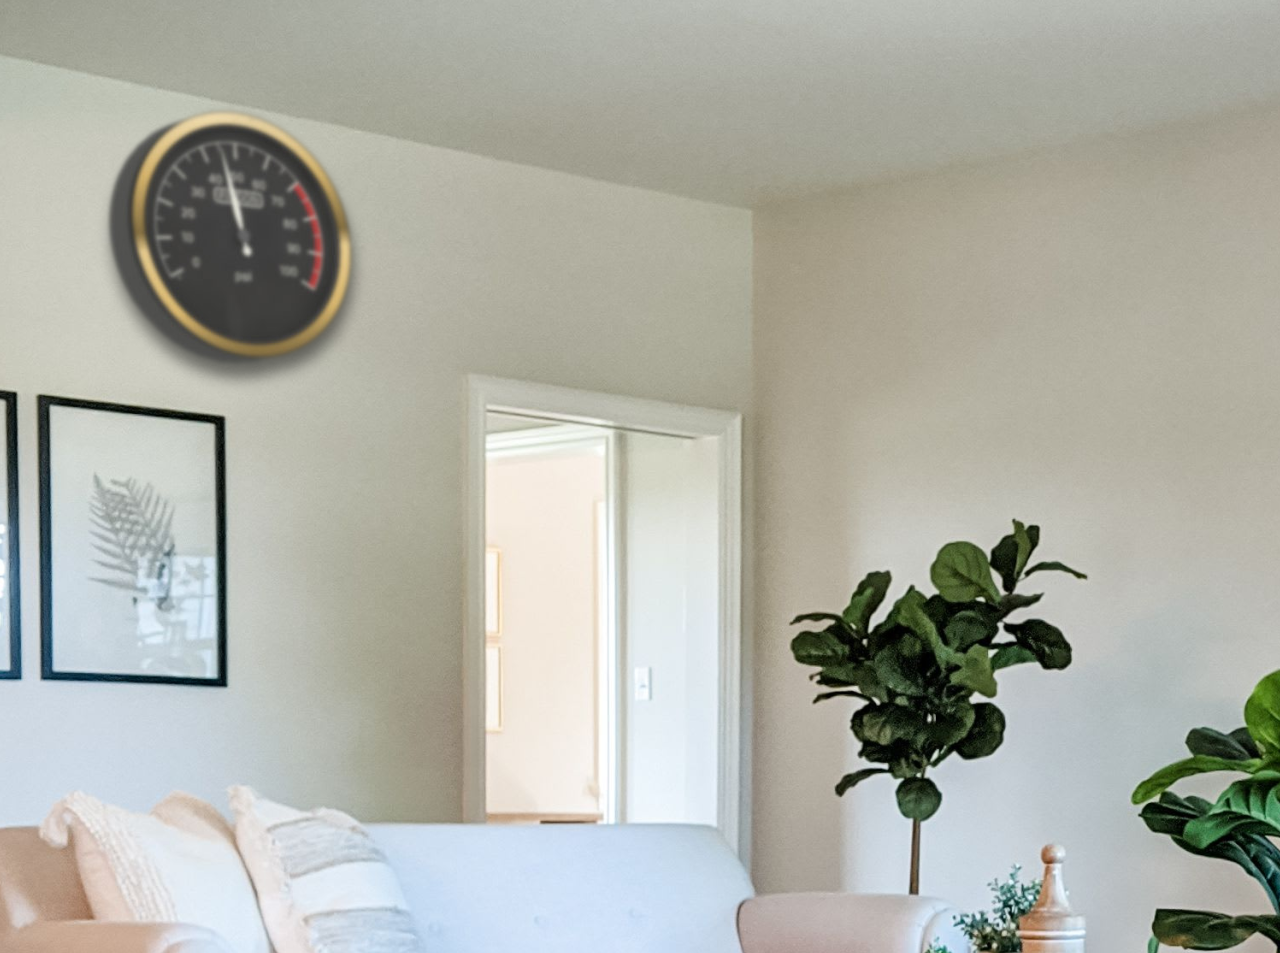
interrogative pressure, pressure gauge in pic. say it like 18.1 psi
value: 45 psi
